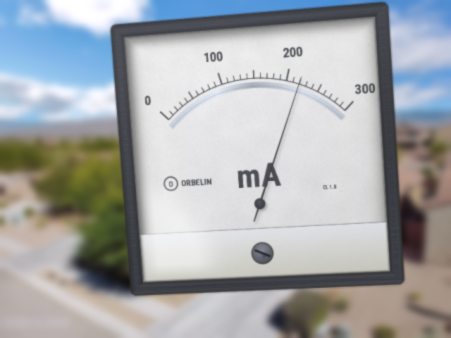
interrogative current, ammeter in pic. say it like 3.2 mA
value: 220 mA
